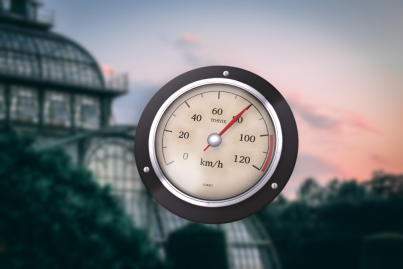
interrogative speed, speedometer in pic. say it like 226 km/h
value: 80 km/h
